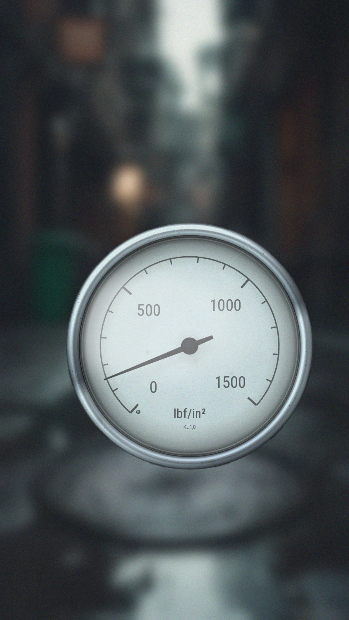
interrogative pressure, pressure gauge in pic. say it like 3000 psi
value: 150 psi
